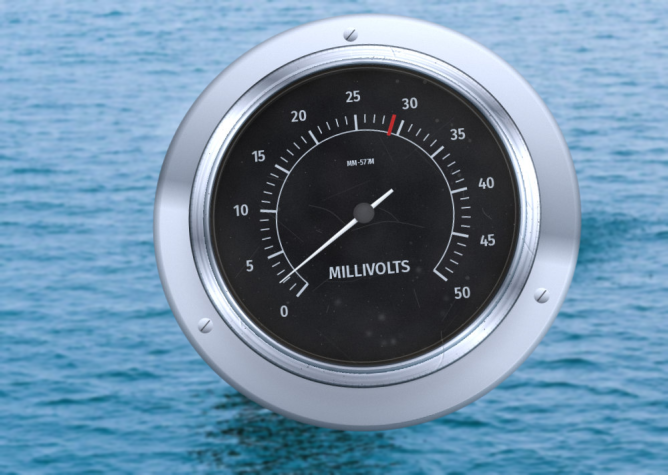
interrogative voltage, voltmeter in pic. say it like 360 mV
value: 2 mV
